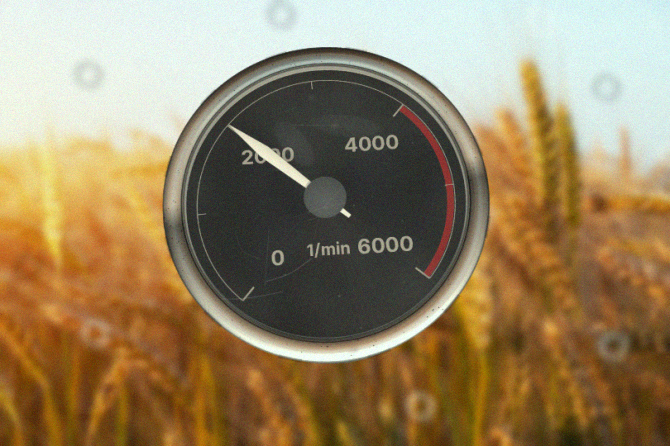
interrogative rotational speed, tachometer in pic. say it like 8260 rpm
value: 2000 rpm
